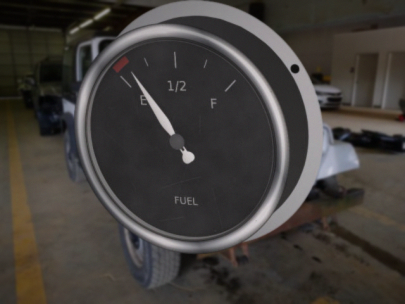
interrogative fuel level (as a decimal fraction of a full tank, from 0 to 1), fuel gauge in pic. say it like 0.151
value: 0.125
